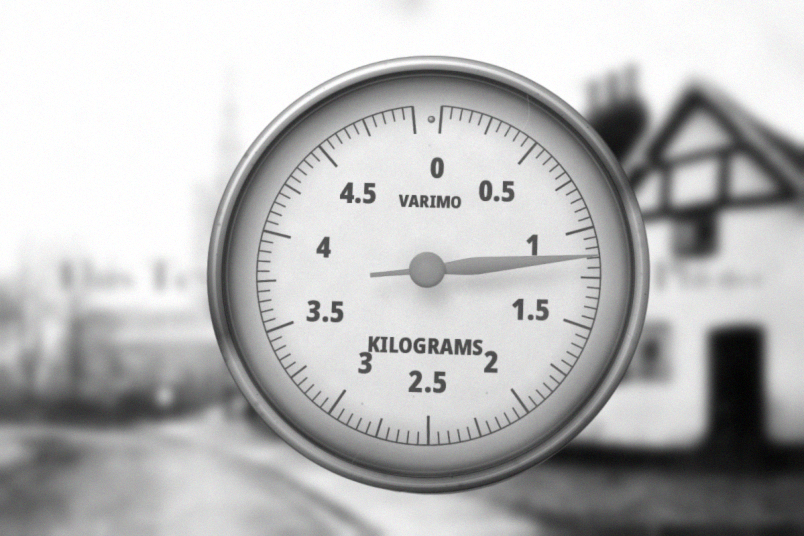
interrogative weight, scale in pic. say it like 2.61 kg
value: 1.15 kg
